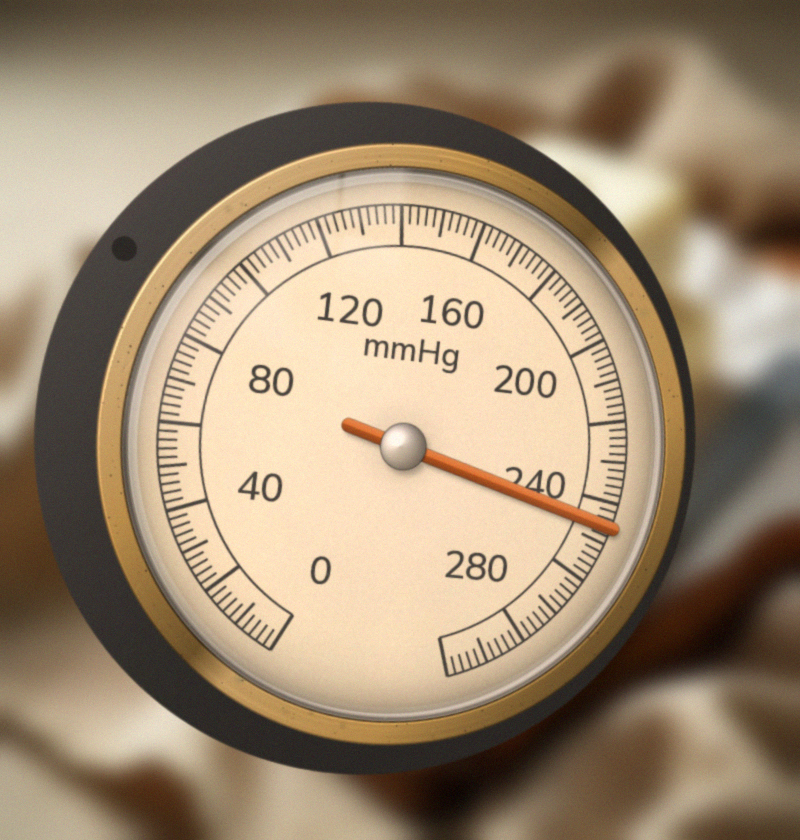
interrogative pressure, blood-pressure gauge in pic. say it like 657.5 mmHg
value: 246 mmHg
